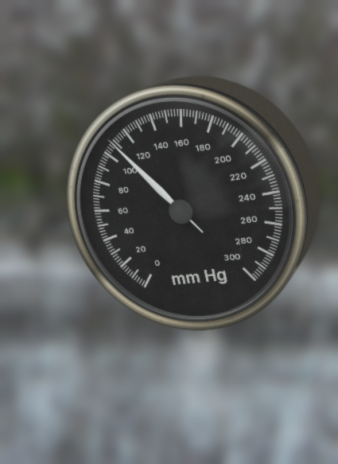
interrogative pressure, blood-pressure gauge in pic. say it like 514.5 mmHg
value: 110 mmHg
